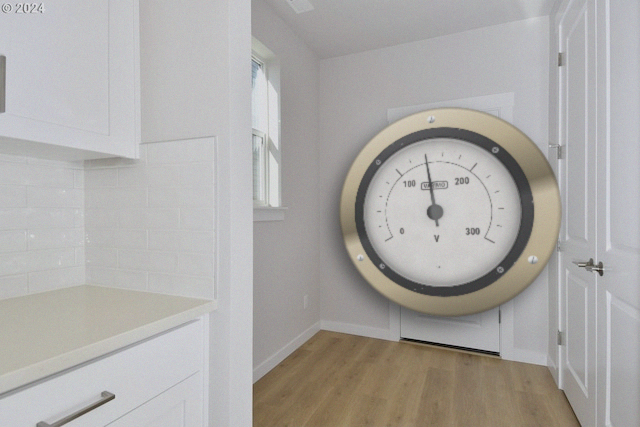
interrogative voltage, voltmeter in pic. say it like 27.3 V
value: 140 V
